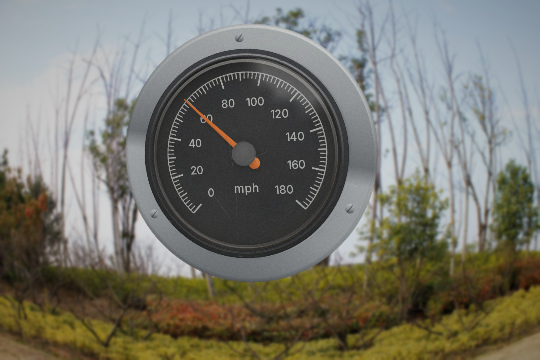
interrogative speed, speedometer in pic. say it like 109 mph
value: 60 mph
